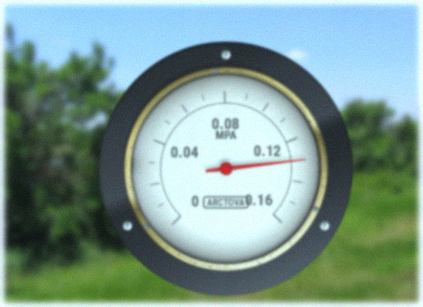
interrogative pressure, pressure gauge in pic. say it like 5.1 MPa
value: 0.13 MPa
